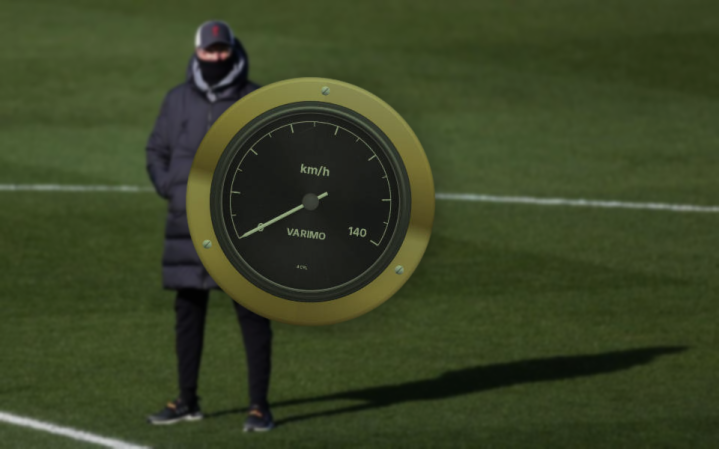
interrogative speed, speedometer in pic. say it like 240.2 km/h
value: 0 km/h
